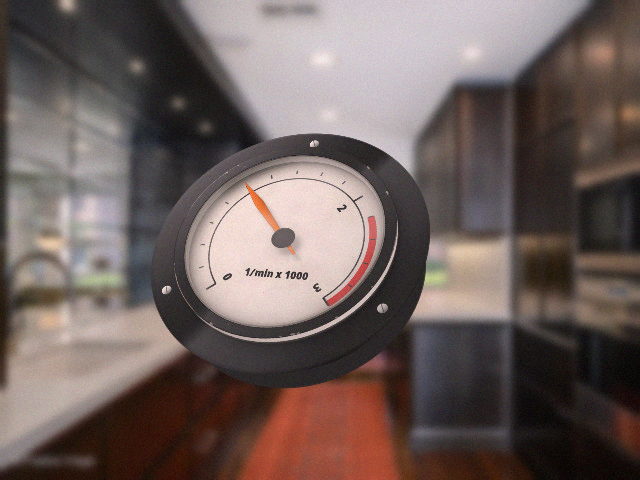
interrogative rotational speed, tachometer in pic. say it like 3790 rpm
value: 1000 rpm
